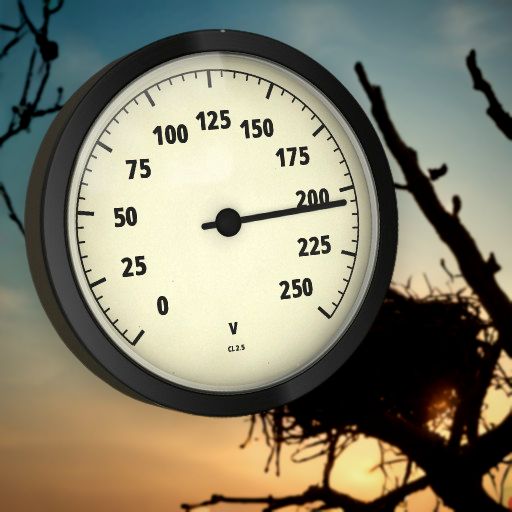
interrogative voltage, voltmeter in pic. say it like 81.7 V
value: 205 V
